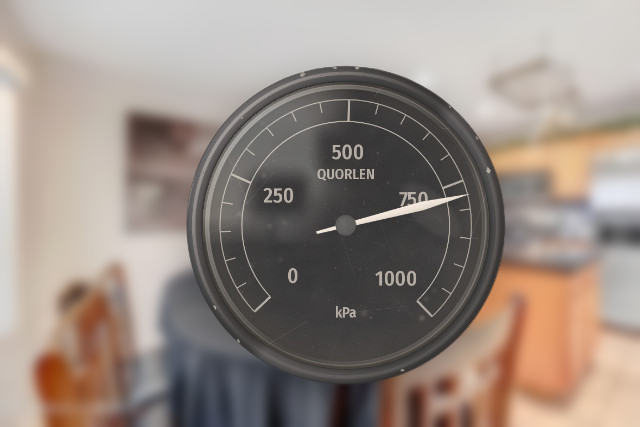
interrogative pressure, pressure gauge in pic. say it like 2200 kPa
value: 775 kPa
